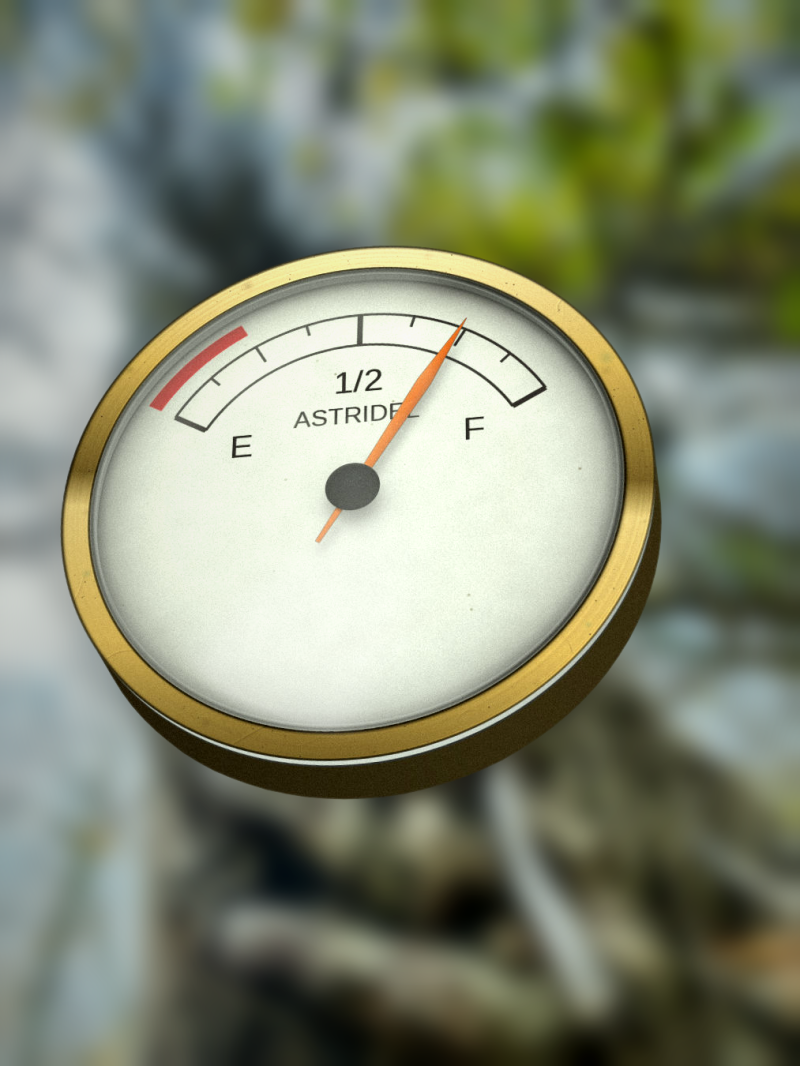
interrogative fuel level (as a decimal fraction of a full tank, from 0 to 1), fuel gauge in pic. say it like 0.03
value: 0.75
